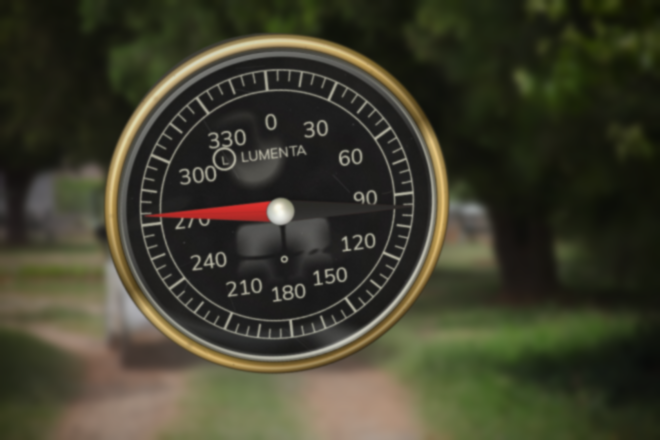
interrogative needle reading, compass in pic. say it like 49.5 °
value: 275 °
